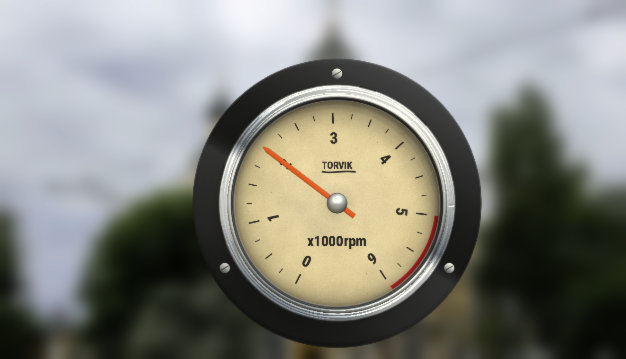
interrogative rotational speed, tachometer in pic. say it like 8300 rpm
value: 2000 rpm
